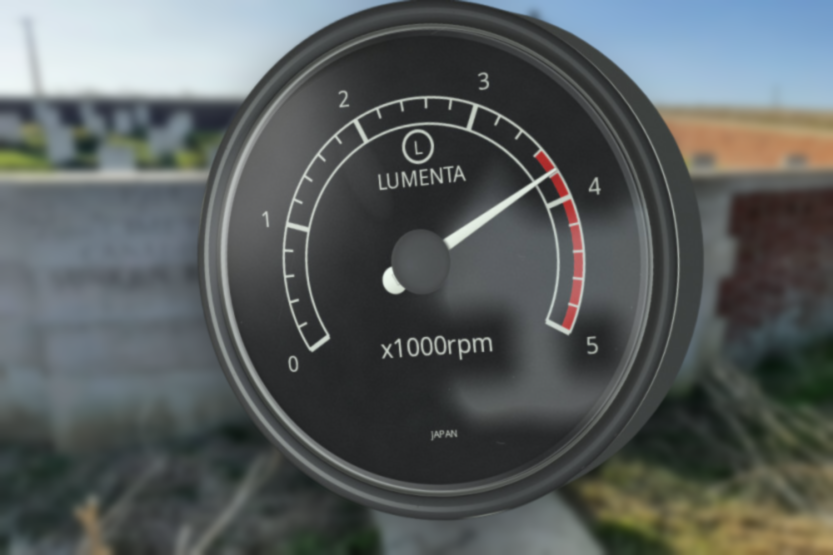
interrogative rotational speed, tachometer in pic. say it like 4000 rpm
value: 3800 rpm
